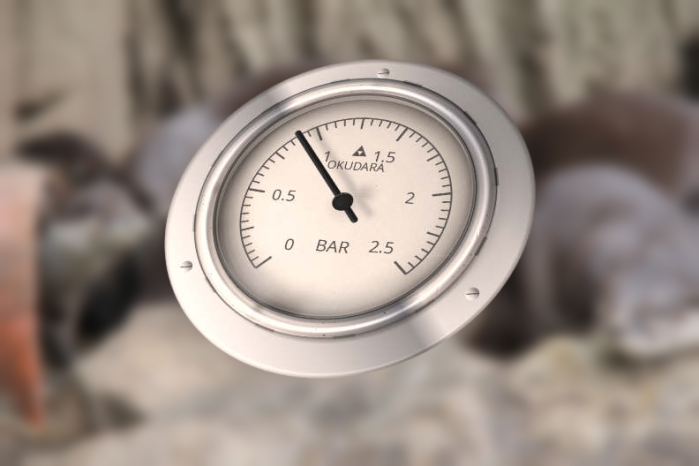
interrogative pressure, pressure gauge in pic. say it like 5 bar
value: 0.9 bar
